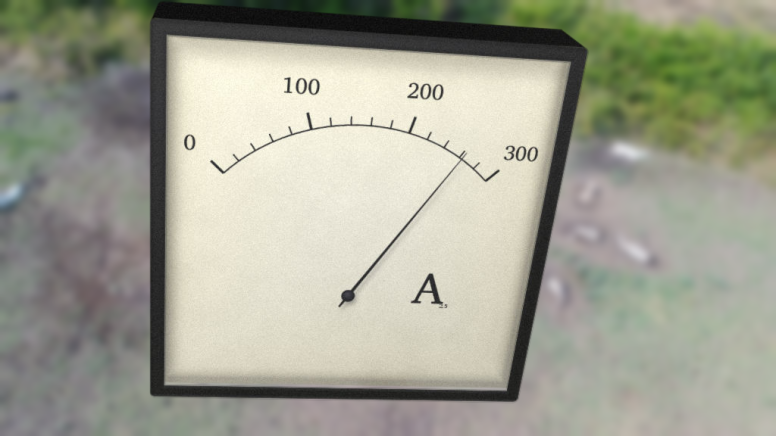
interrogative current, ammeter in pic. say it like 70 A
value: 260 A
